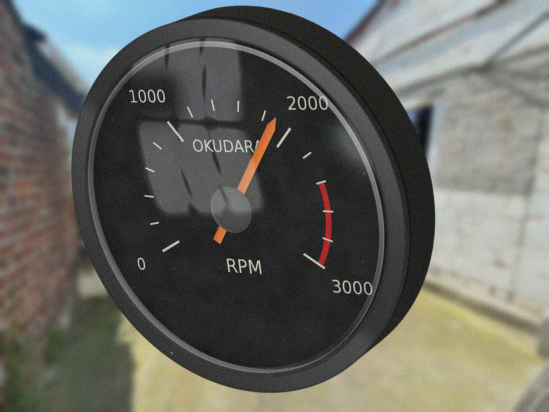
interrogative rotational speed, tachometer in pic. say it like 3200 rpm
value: 1900 rpm
